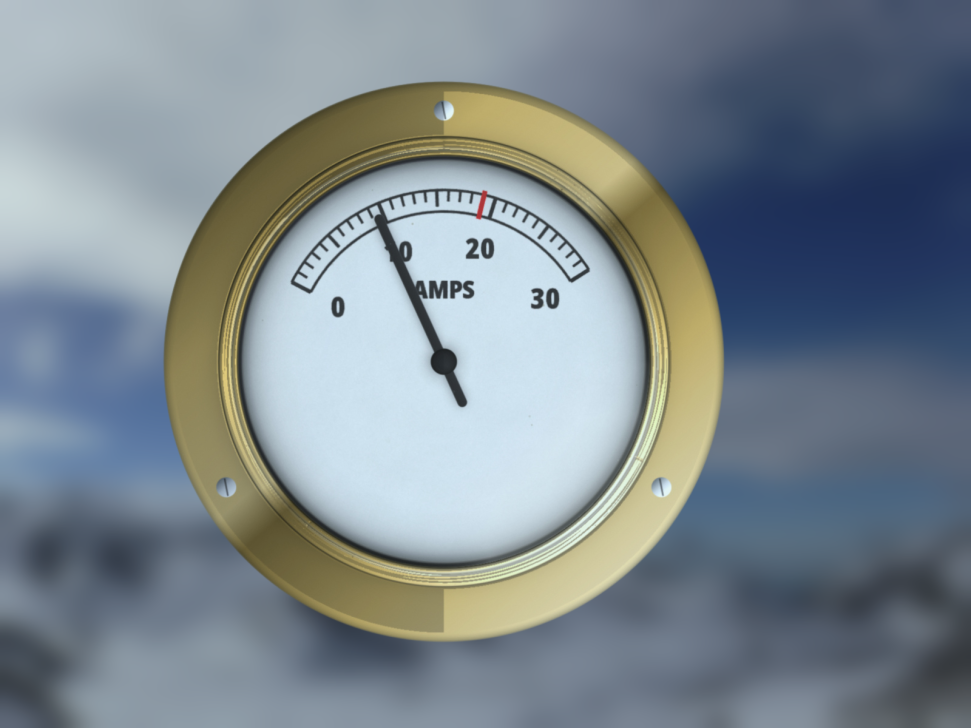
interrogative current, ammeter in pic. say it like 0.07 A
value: 9.5 A
